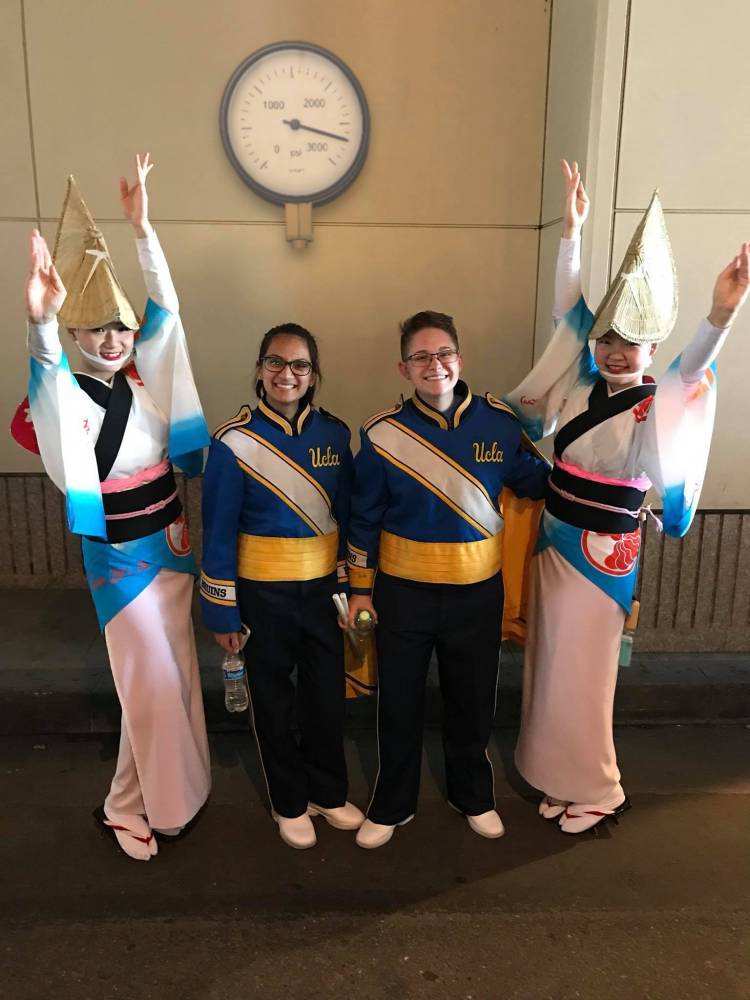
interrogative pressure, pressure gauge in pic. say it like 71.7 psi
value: 2700 psi
